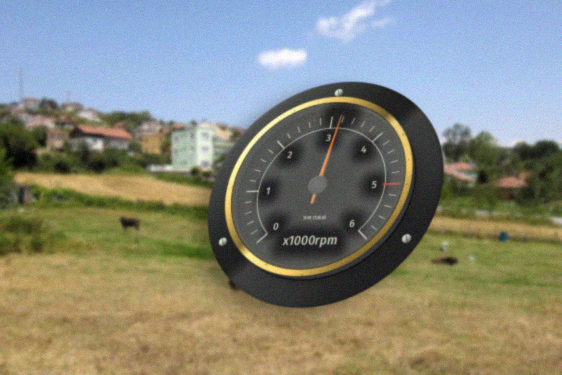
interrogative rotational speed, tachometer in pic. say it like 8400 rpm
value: 3200 rpm
